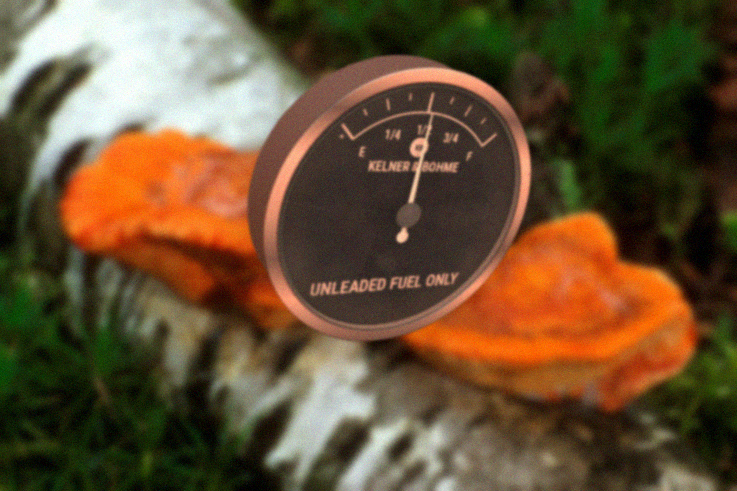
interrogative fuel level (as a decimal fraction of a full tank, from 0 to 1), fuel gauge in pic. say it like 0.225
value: 0.5
